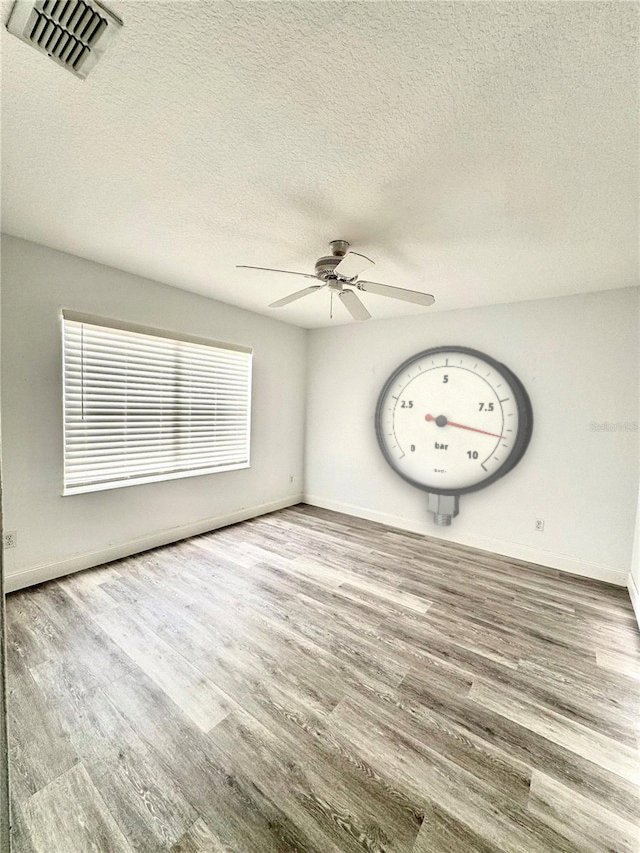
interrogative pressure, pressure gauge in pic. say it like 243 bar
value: 8.75 bar
